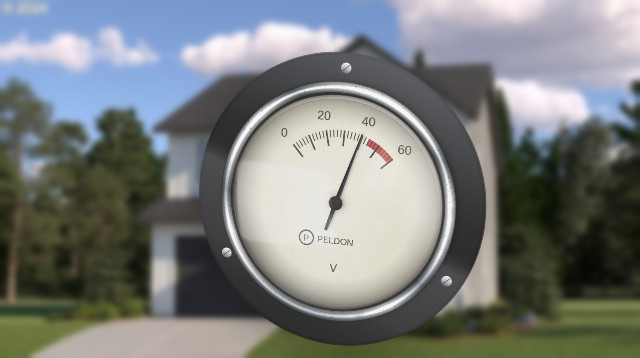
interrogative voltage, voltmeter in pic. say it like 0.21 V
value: 40 V
